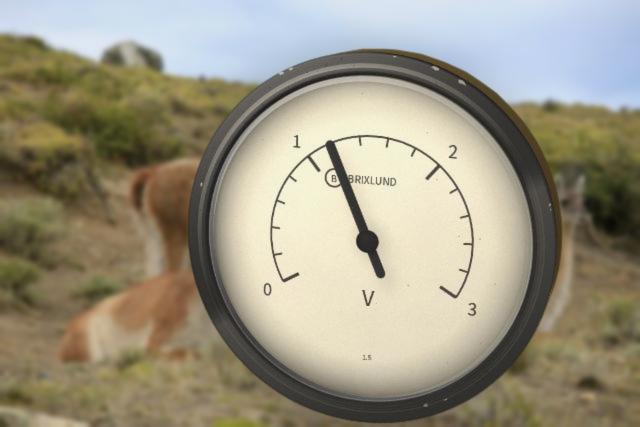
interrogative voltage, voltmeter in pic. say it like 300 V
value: 1.2 V
